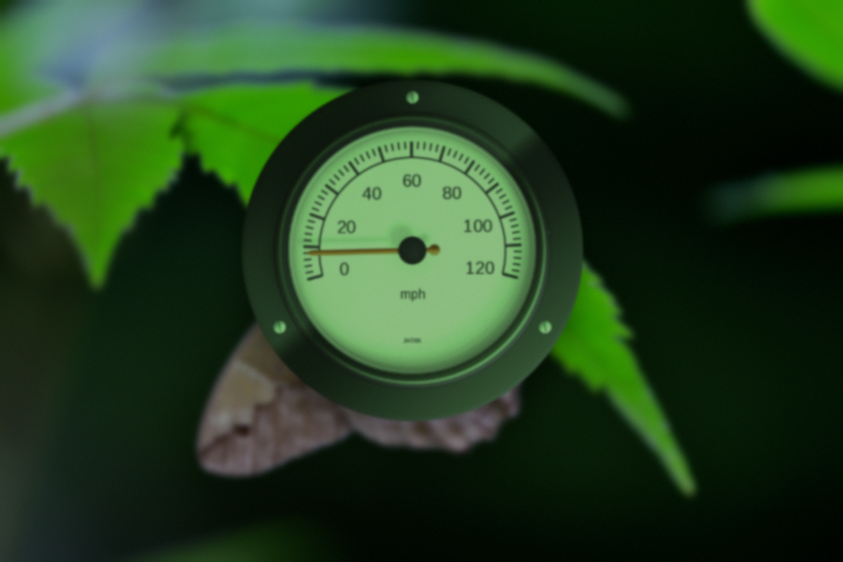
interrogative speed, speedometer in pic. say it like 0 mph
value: 8 mph
